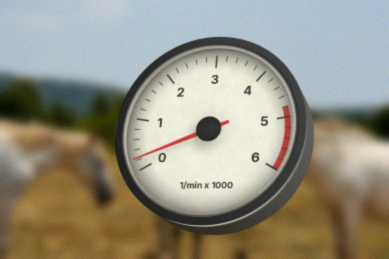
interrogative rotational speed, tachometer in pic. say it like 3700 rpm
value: 200 rpm
